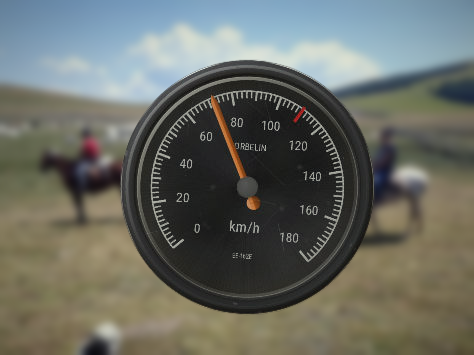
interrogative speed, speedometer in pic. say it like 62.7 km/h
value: 72 km/h
